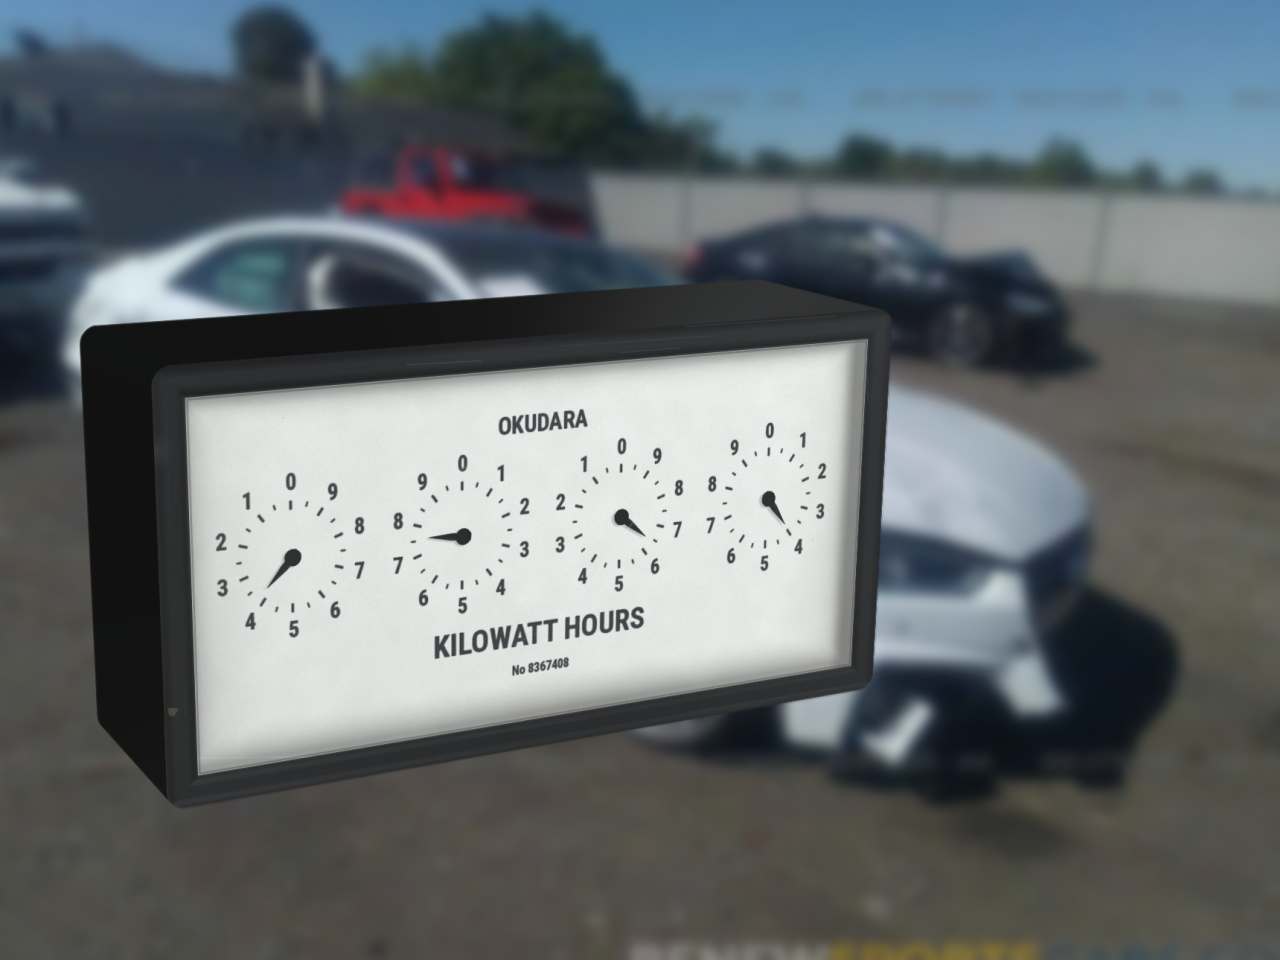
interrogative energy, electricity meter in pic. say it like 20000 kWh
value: 3764 kWh
